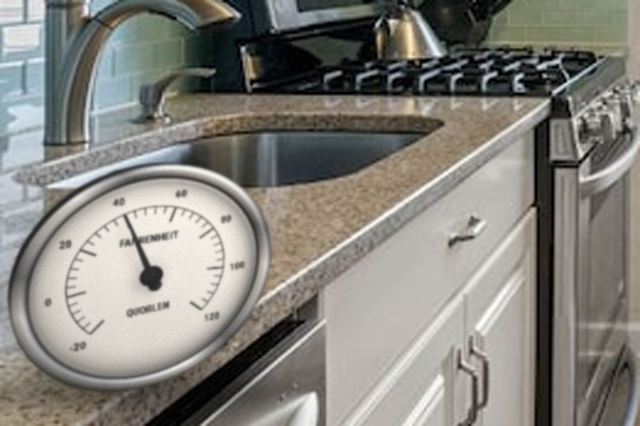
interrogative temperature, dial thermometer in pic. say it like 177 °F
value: 40 °F
